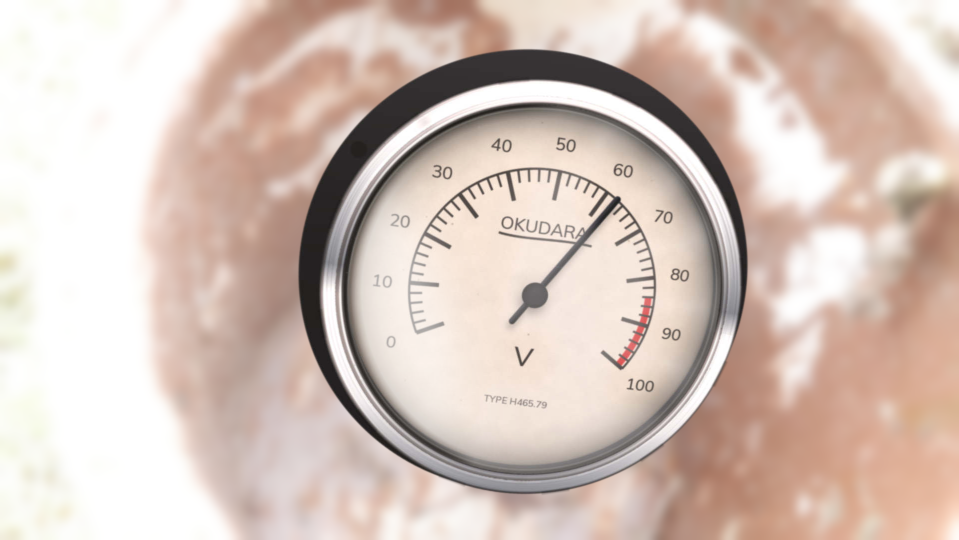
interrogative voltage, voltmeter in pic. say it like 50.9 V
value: 62 V
